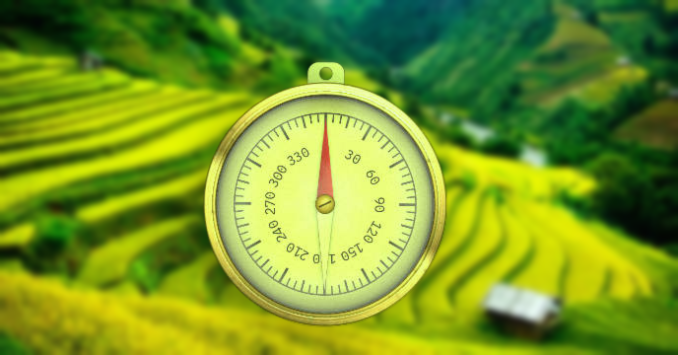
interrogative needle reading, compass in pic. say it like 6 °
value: 0 °
